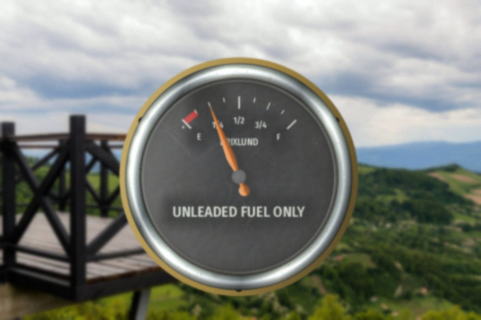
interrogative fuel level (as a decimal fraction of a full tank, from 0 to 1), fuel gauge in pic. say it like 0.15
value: 0.25
